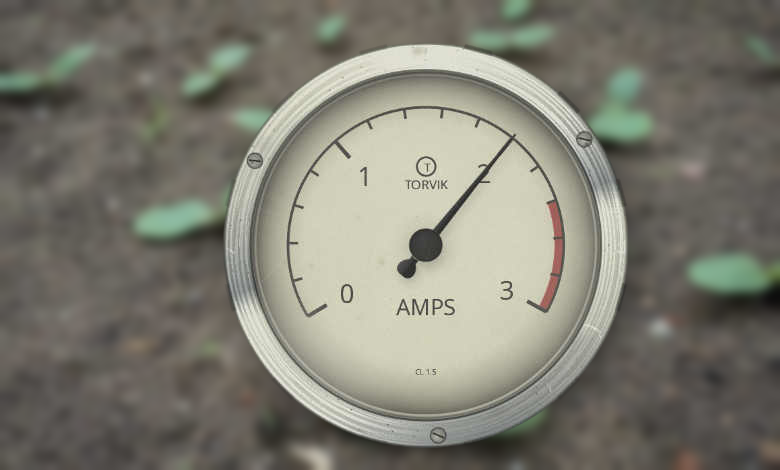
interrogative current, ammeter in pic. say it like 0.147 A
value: 2 A
